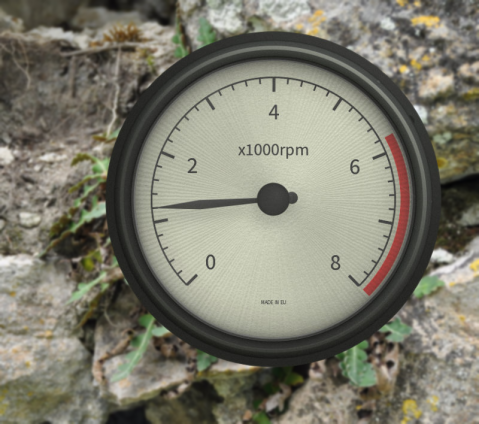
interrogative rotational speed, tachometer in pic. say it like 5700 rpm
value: 1200 rpm
